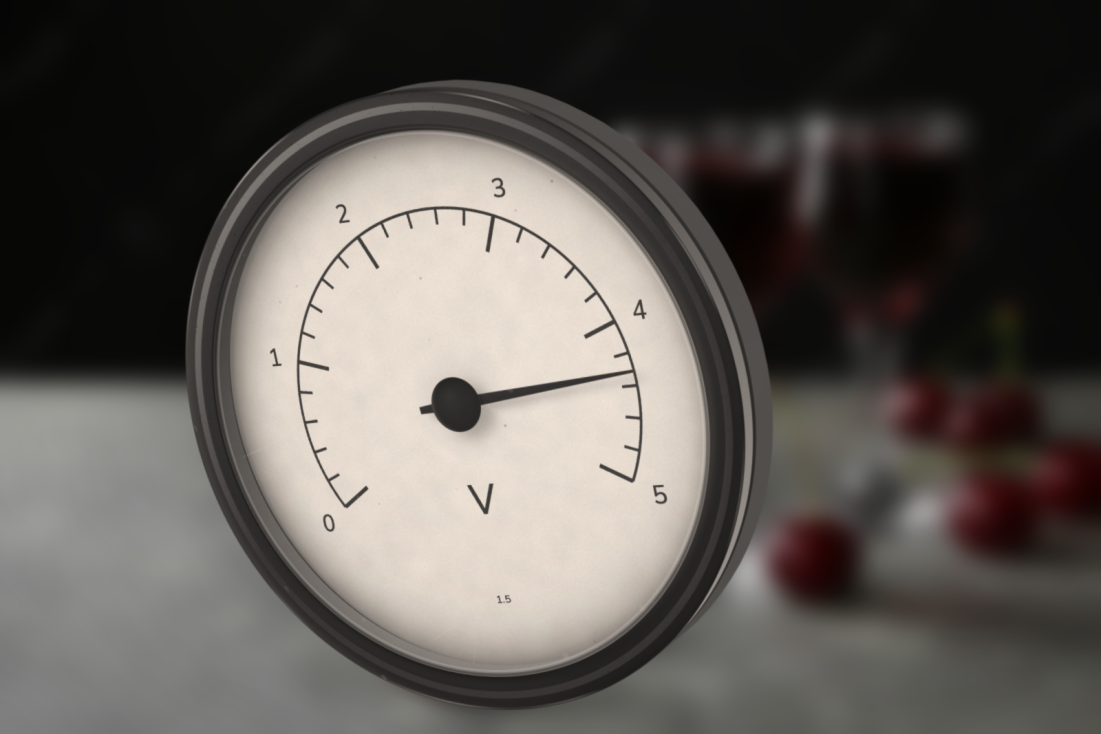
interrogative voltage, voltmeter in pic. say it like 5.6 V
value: 4.3 V
